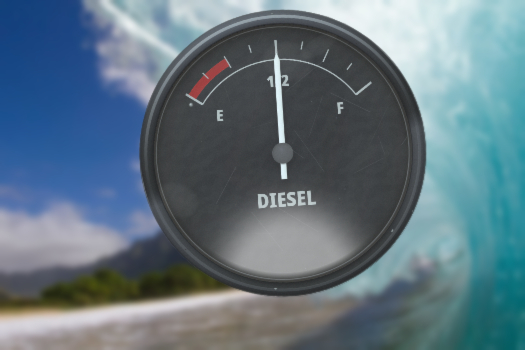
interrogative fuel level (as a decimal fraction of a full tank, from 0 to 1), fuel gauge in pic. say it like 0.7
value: 0.5
